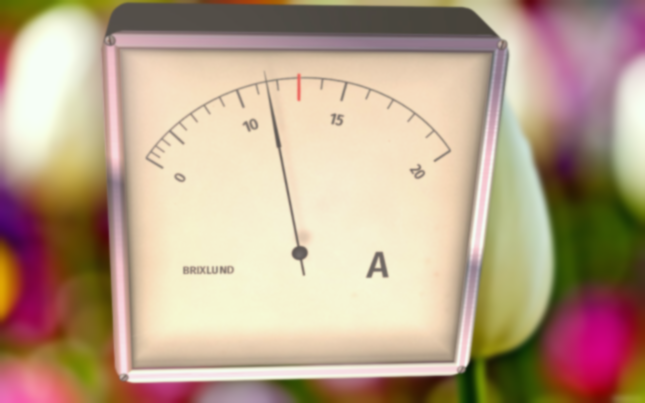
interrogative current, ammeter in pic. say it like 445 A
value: 11.5 A
